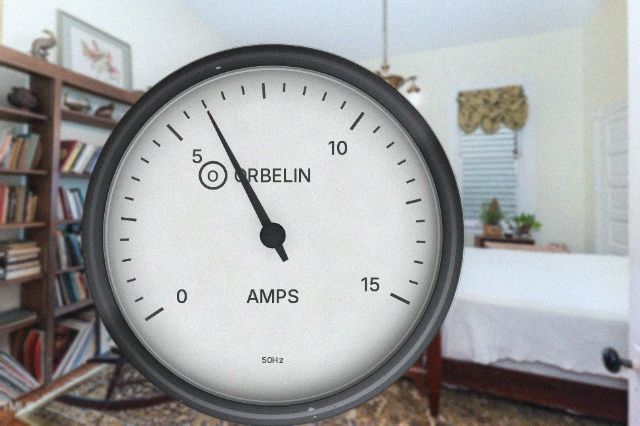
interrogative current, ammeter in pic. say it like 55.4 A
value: 6 A
